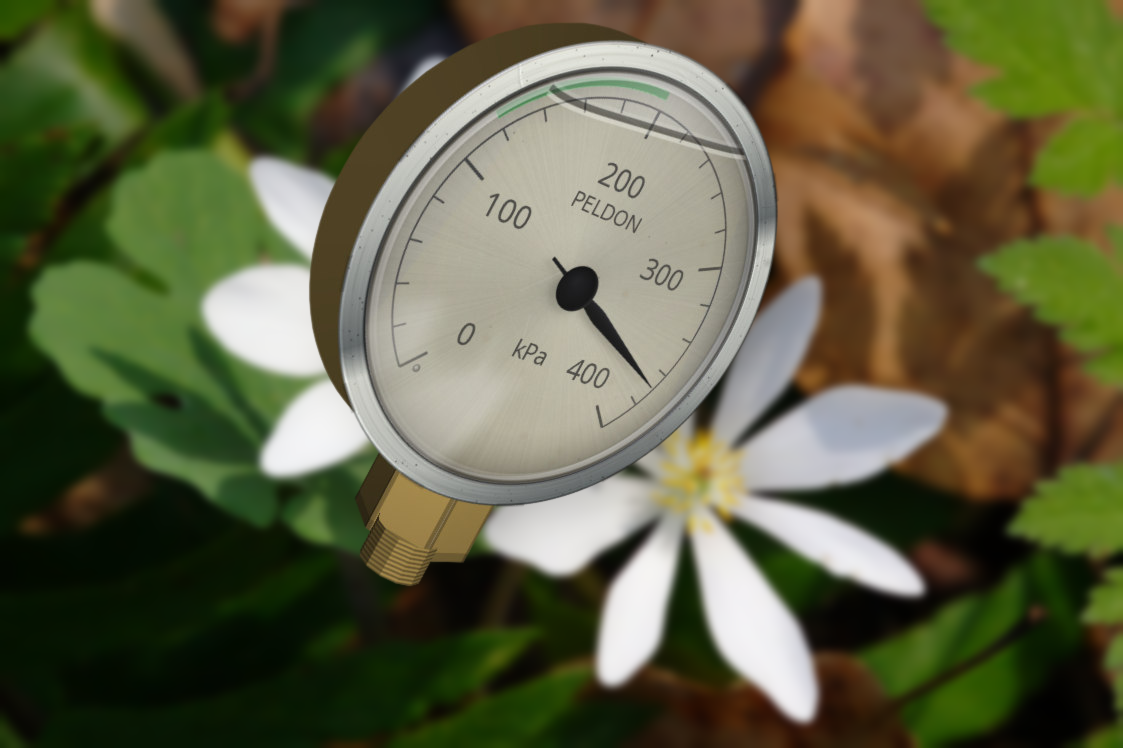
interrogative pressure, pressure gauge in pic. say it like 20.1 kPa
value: 370 kPa
